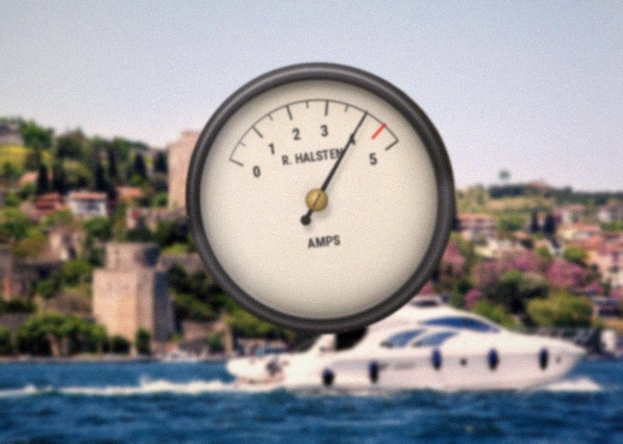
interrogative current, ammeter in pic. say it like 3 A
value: 4 A
